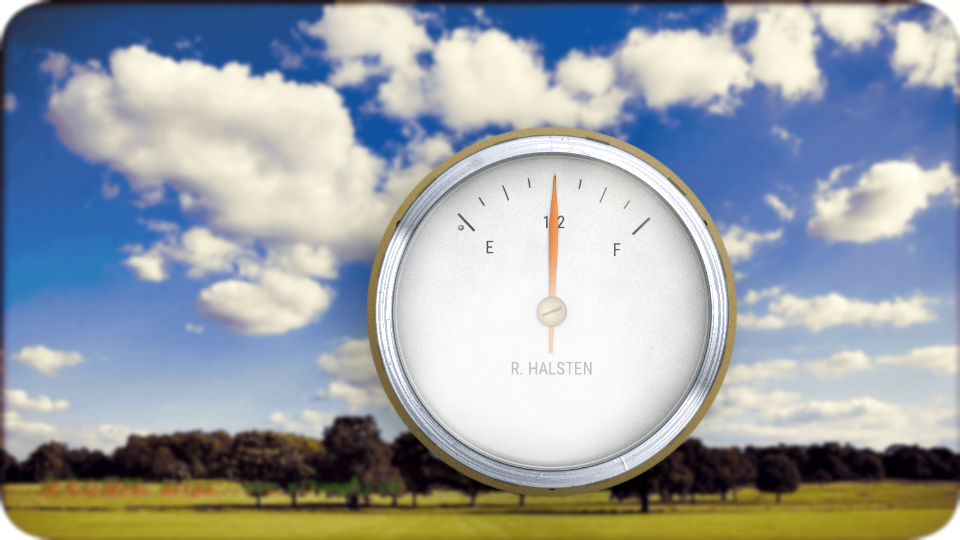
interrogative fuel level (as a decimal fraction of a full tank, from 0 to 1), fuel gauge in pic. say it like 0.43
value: 0.5
